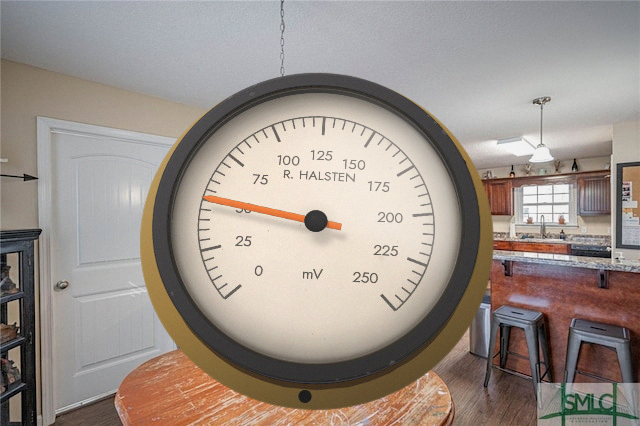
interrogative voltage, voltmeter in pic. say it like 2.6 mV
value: 50 mV
